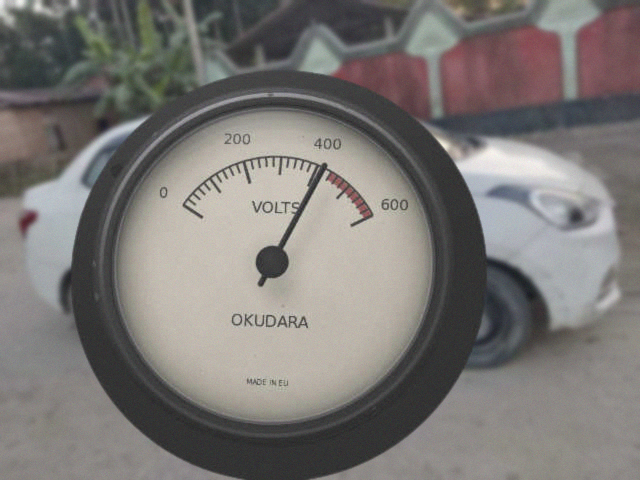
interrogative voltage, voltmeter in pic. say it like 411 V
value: 420 V
